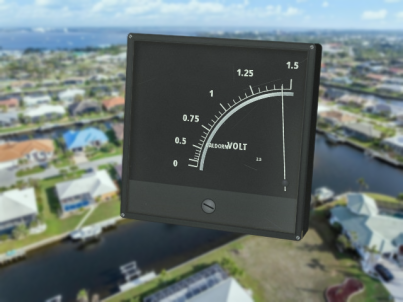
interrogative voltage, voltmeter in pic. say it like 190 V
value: 1.45 V
